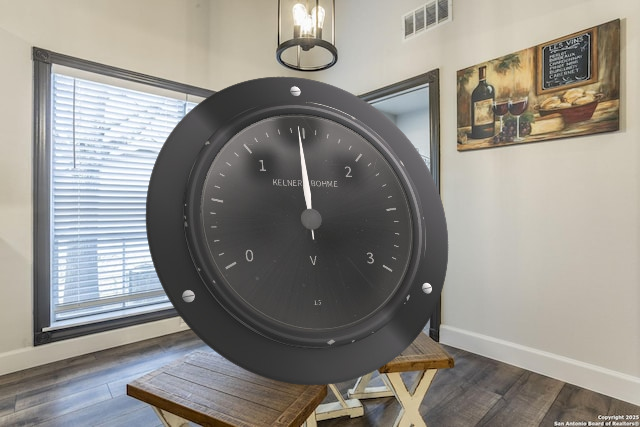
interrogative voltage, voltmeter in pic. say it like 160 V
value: 1.45 V
